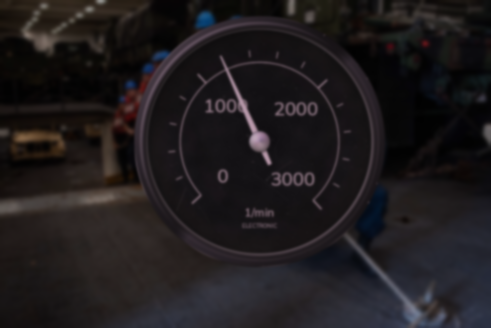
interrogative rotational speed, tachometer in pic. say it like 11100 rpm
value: 1200 rpm
